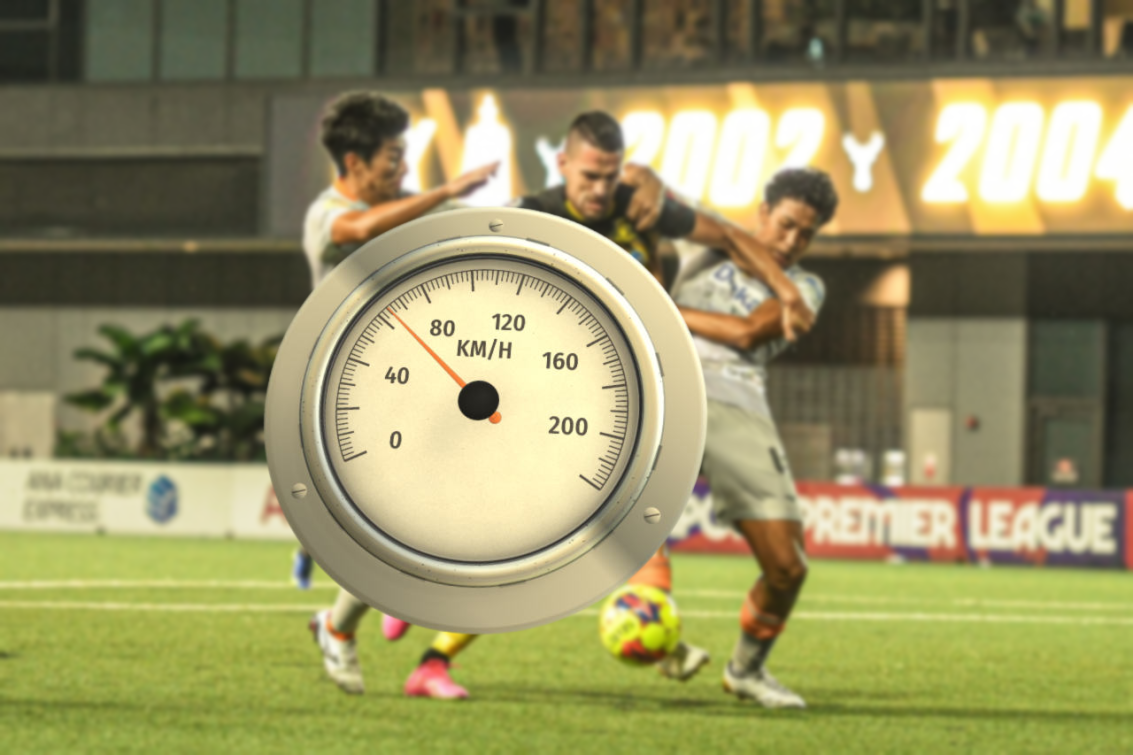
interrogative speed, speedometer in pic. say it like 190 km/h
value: 64 km/h
